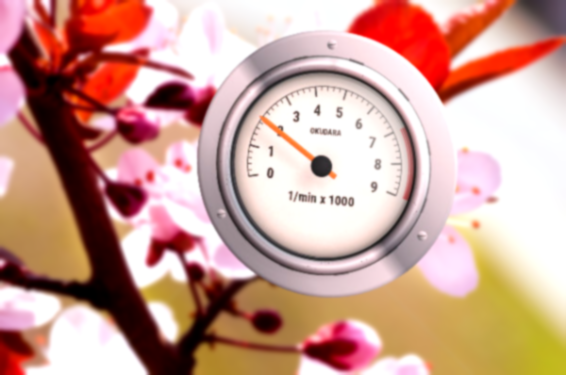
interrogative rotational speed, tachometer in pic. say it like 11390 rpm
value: 2000 rpm
